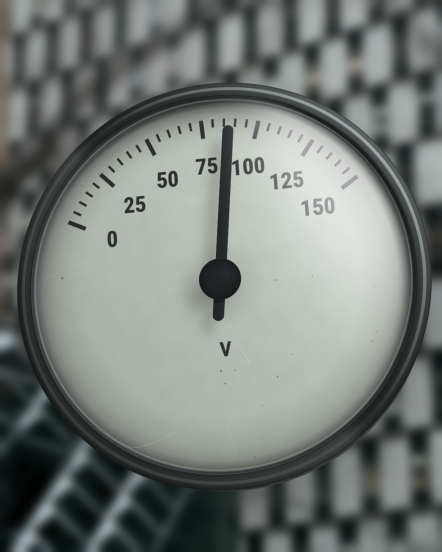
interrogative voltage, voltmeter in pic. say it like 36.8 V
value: 87.5 V
